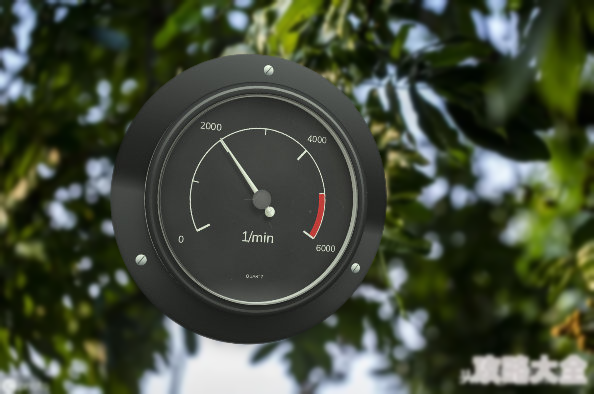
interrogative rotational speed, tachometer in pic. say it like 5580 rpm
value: 2000 rpm
